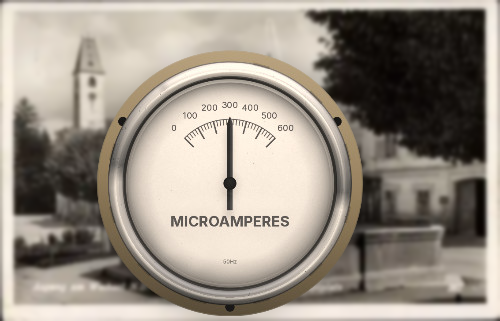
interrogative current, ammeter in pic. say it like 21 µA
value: 300 µA
